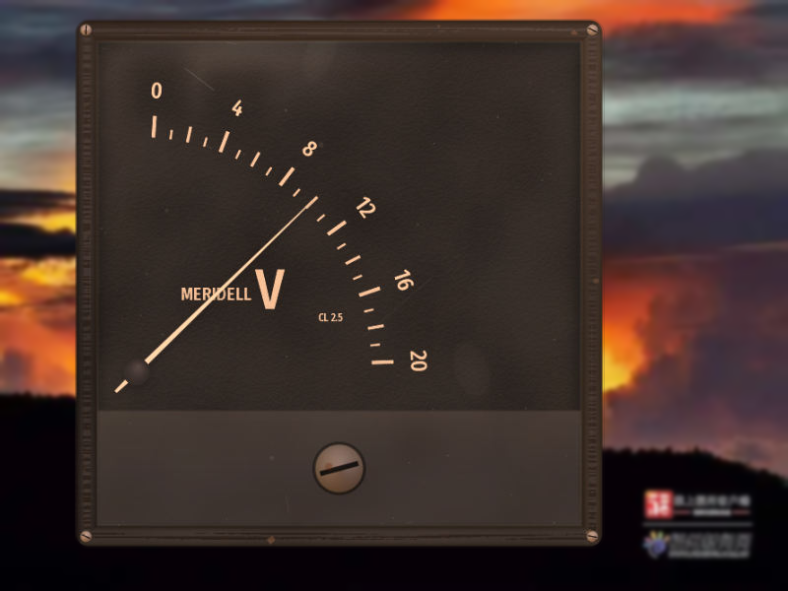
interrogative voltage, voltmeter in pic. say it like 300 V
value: 10 V
